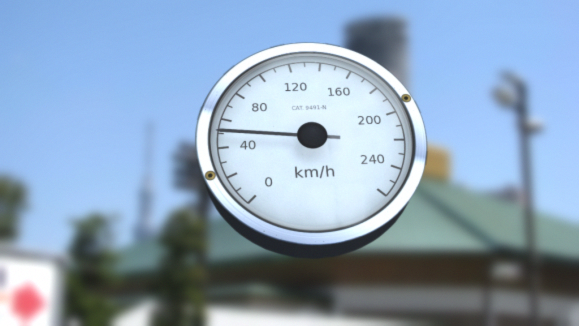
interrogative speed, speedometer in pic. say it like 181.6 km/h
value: 50 km/h
